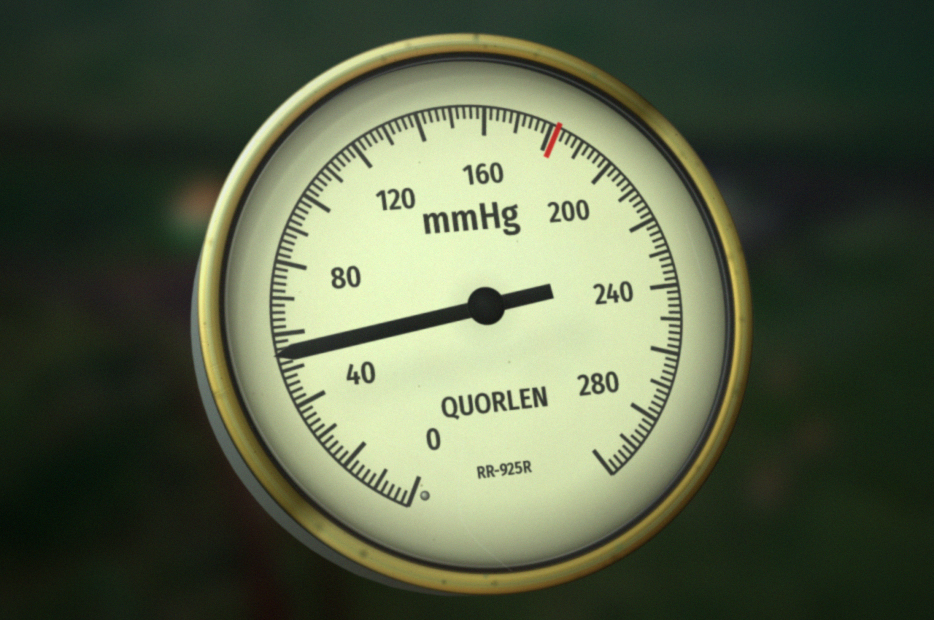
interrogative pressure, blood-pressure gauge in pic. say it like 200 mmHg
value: 54 mmHg
